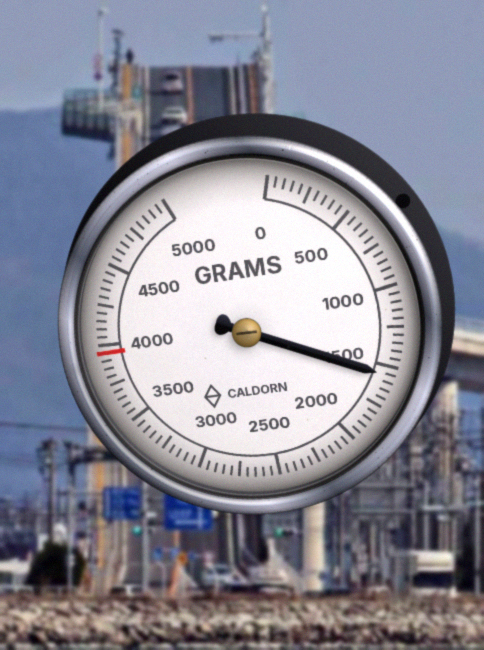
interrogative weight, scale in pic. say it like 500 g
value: 1550 g
